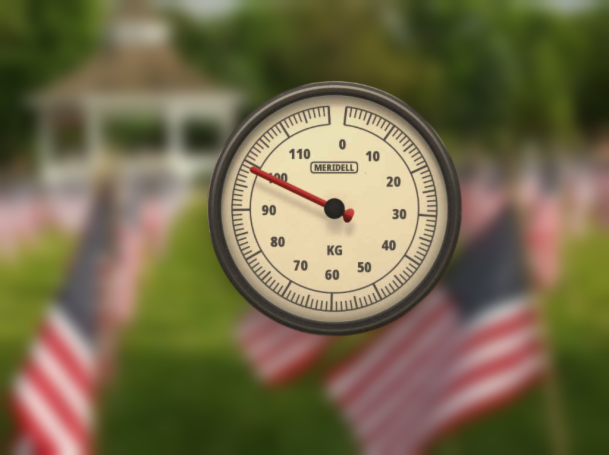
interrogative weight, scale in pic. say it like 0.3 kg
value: 99 kg
